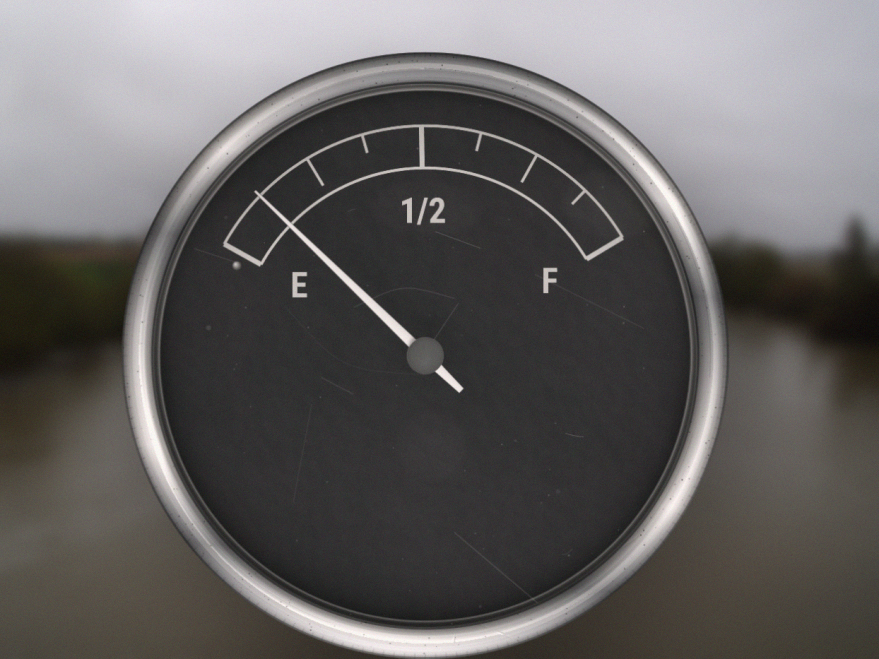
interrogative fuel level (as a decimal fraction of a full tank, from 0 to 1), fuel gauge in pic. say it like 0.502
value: 0.125
